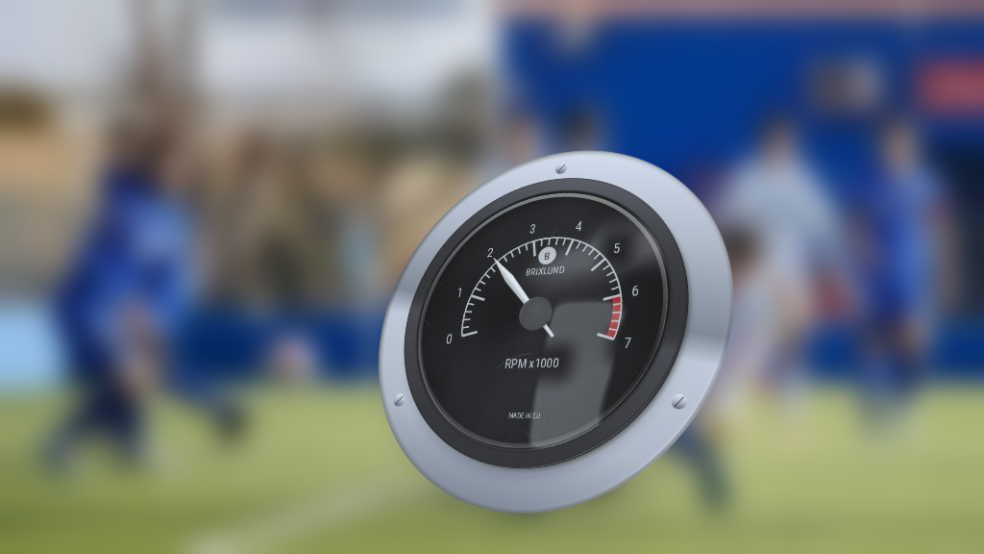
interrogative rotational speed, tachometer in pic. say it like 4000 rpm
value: 2000 rpm
